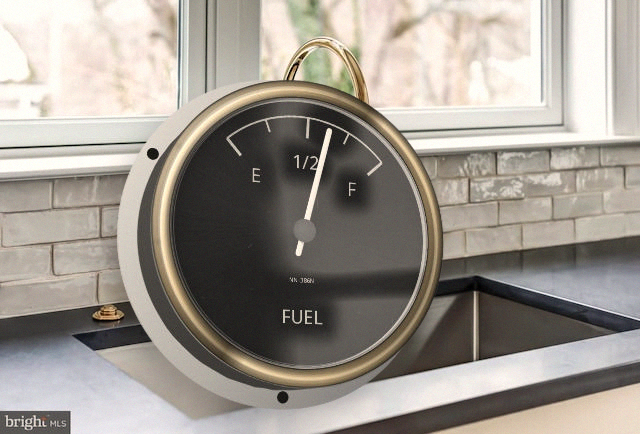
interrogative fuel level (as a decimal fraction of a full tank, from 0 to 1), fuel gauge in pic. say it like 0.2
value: 0.625
